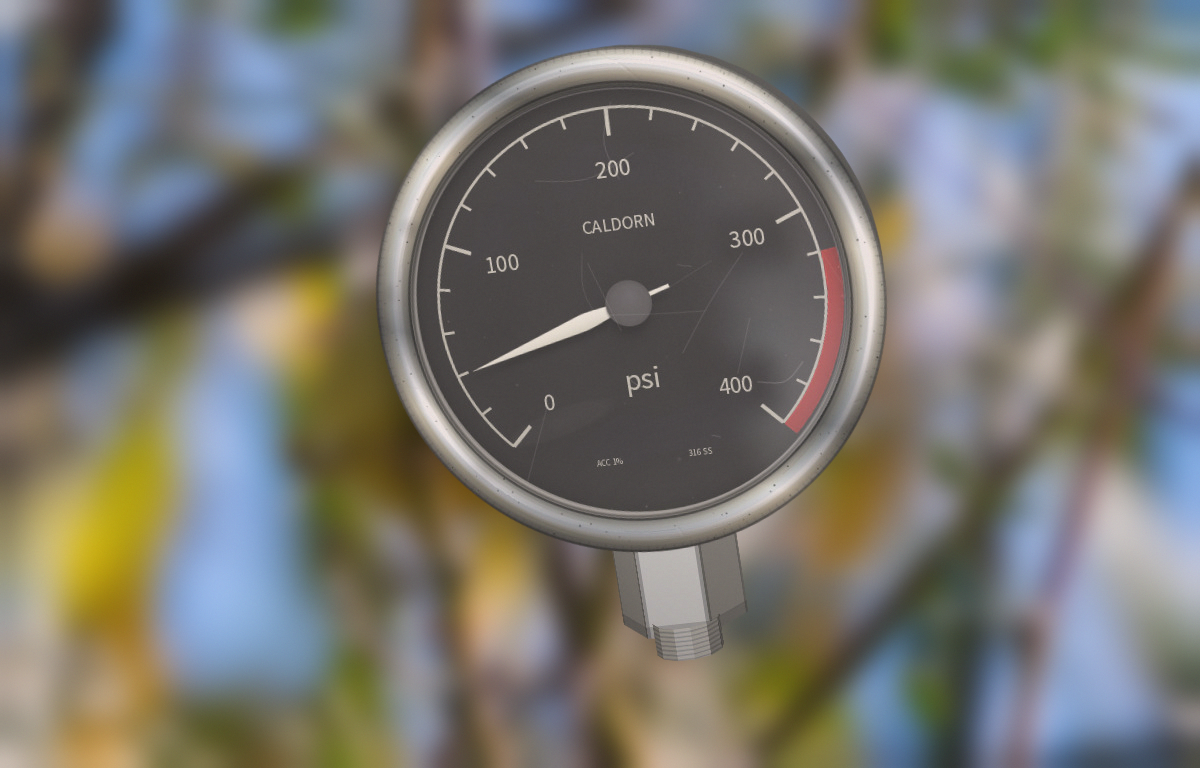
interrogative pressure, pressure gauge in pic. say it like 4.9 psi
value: 40 psi
